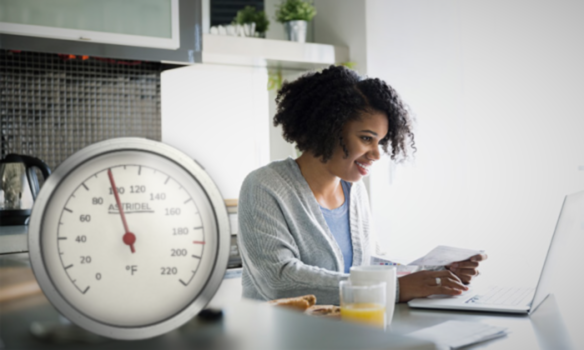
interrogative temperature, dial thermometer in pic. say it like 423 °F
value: 100 °F
